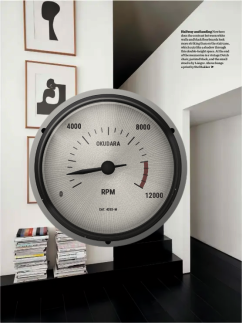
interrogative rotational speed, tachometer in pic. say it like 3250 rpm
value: 1000 rpm
